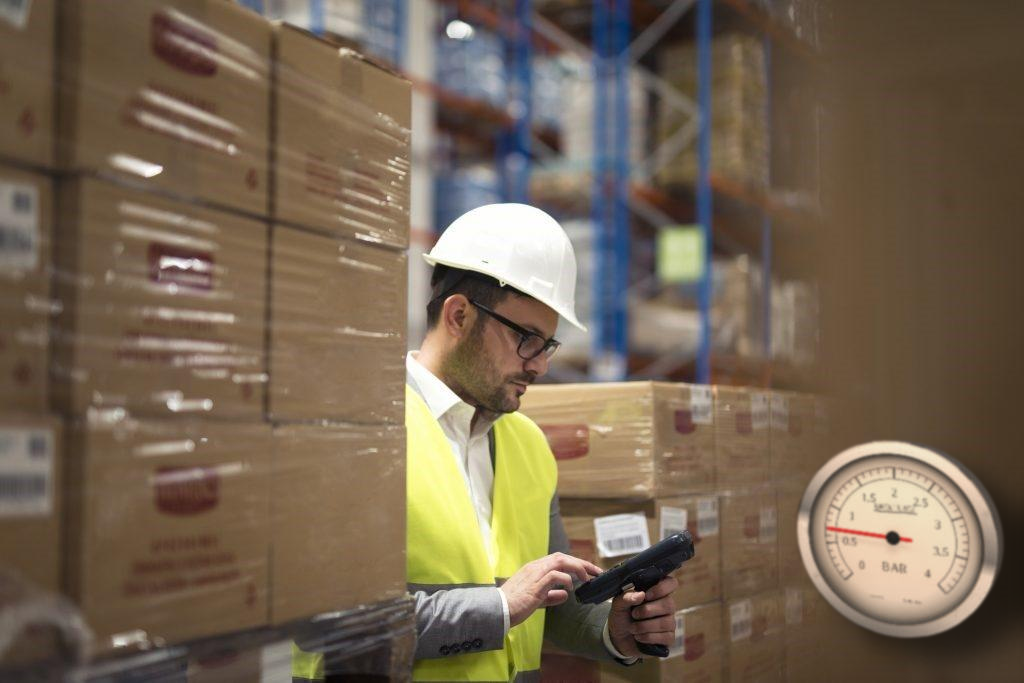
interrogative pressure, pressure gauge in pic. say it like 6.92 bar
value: 0.7 bar
